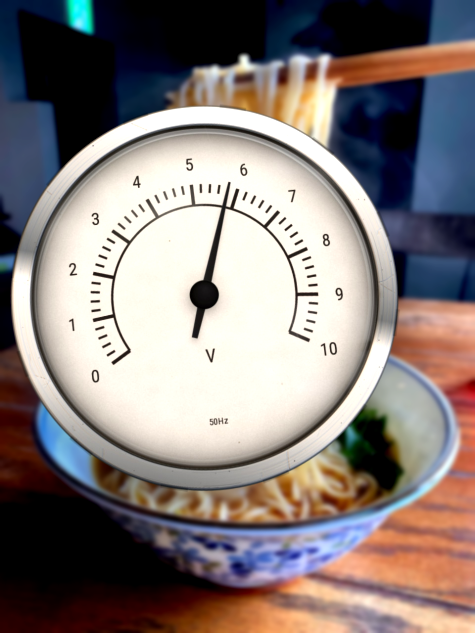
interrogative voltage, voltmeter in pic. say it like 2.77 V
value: 5.8 V
